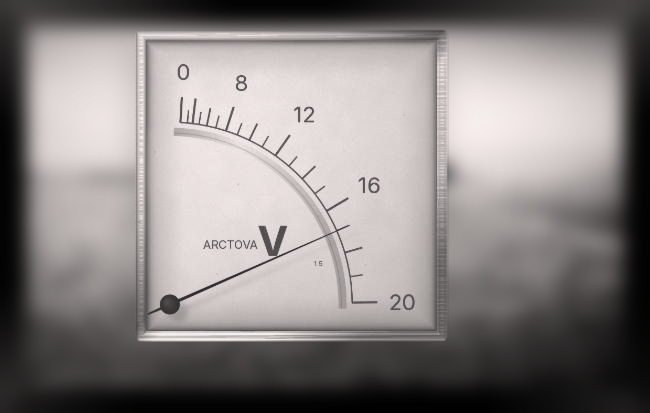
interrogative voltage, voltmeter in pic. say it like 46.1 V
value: 17 V
